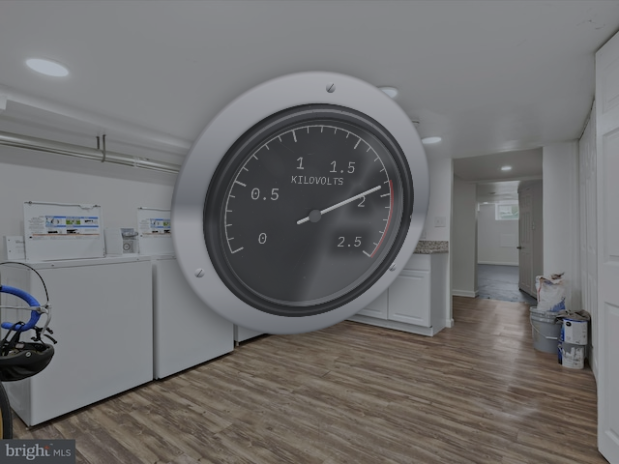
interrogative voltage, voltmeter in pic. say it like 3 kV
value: 1.9 kV
